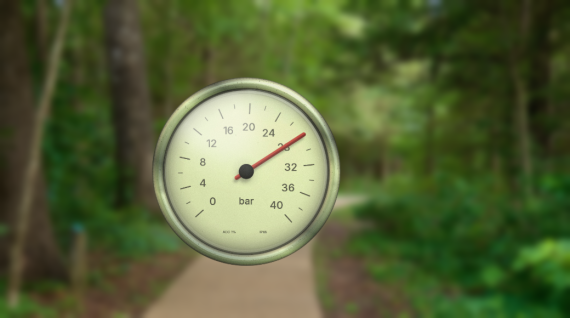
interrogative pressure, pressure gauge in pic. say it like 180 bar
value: 28 bar
